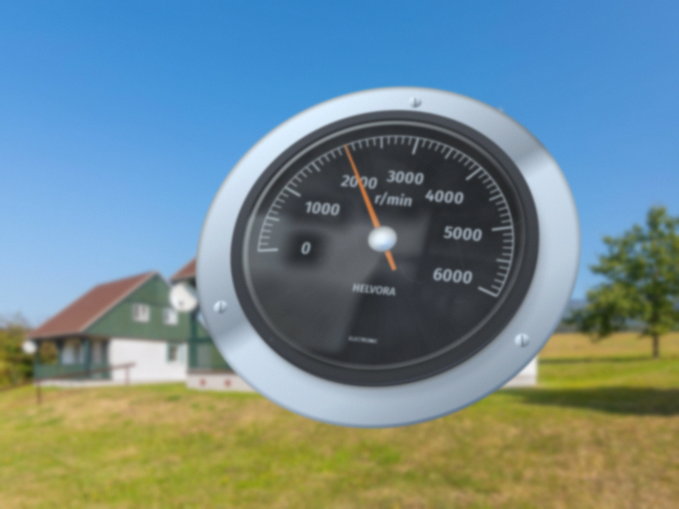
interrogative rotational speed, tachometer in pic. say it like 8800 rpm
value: 2000 rpm
